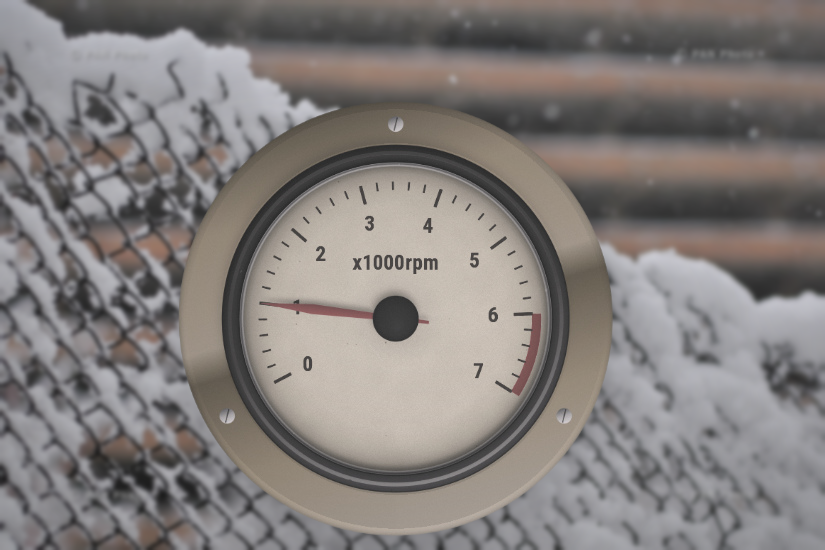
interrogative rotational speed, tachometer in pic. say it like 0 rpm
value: 1000 rpm
